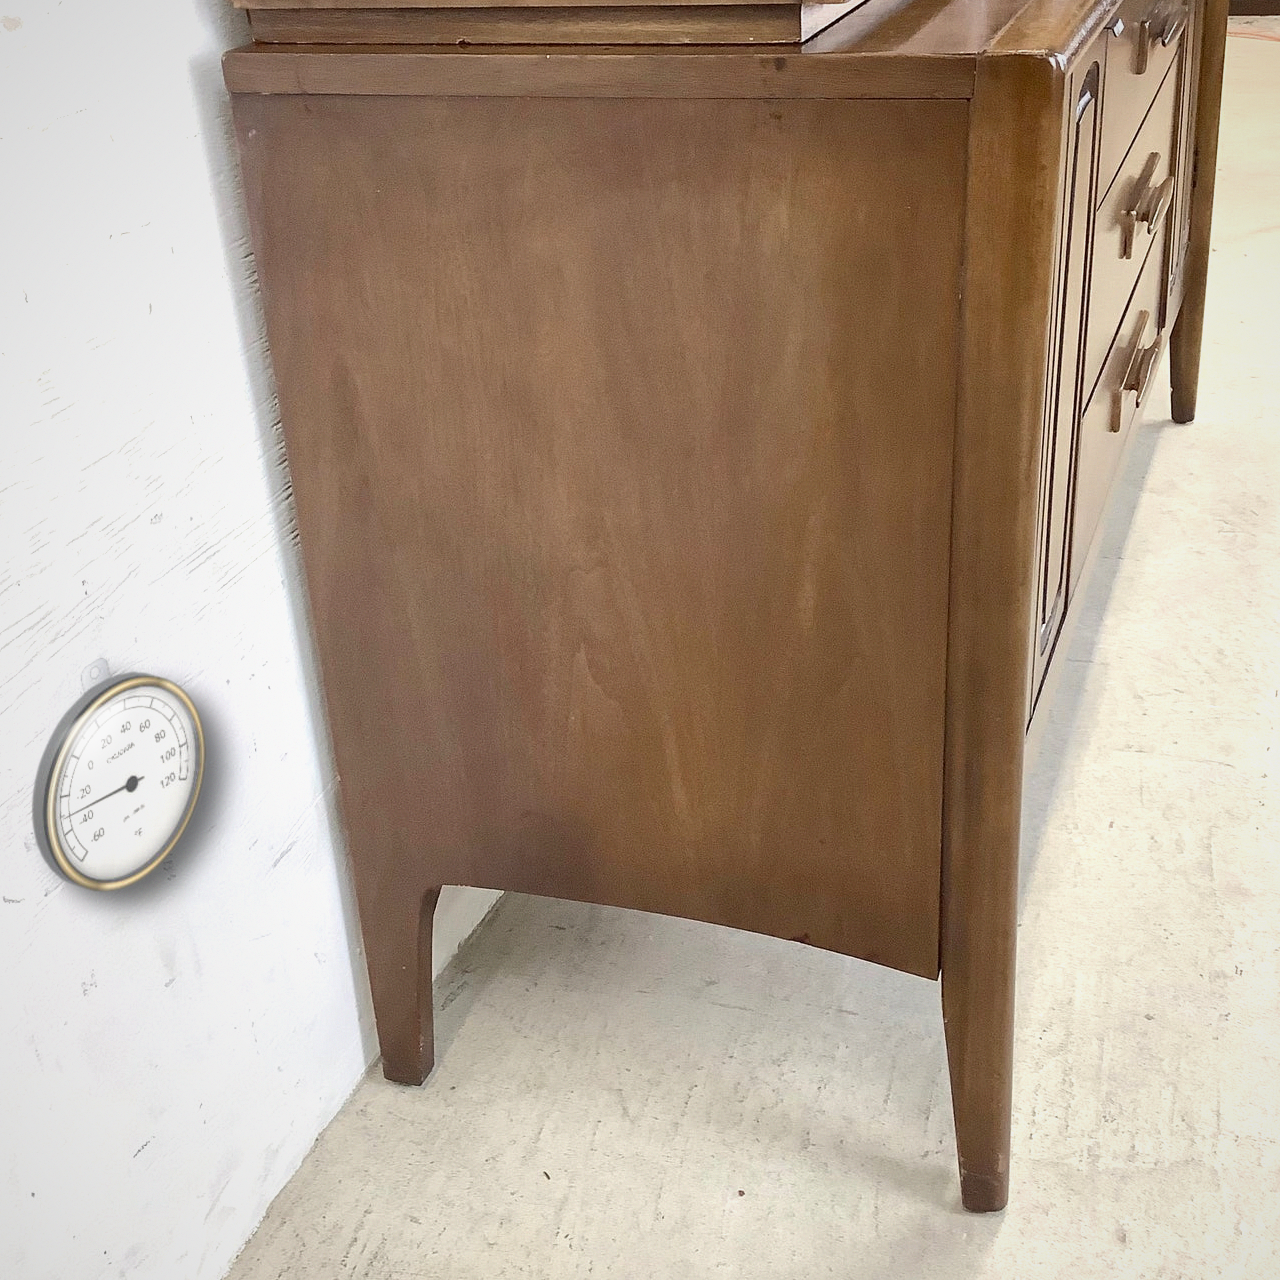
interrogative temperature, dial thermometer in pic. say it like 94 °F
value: -30 °F
